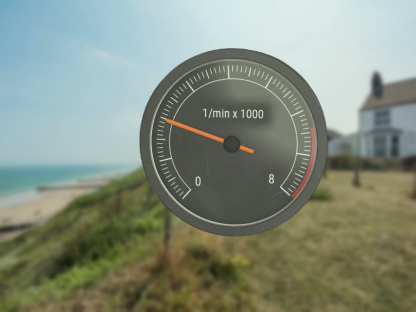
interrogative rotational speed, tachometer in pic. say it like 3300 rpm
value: 2000 rpm
